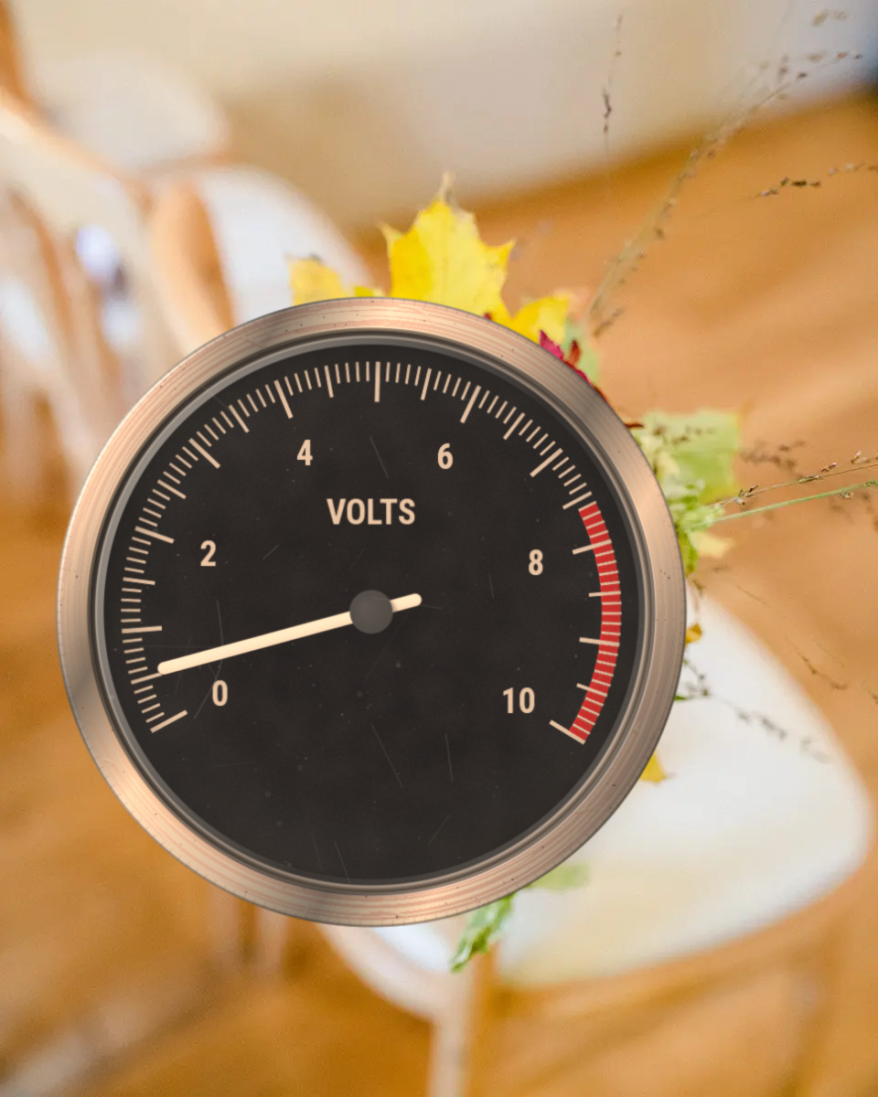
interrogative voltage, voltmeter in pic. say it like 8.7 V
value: 0.55 V
